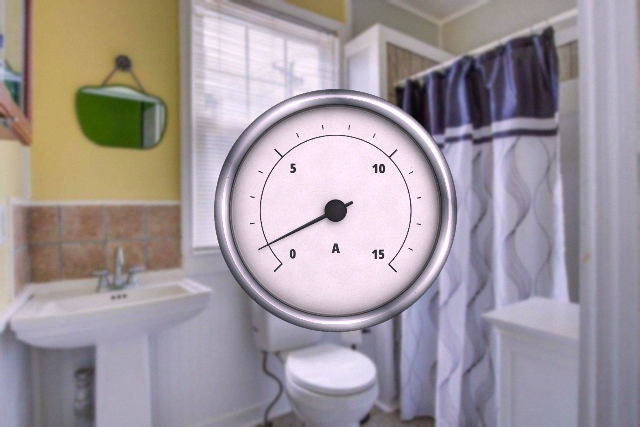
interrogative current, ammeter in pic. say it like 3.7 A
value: 1 A
